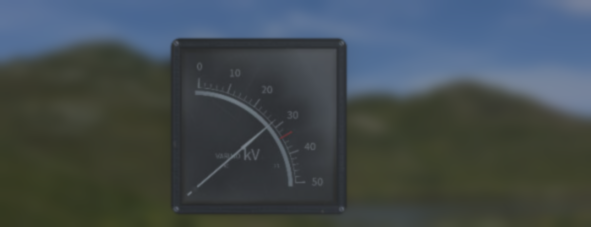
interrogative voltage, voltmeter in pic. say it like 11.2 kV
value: 28 kV
